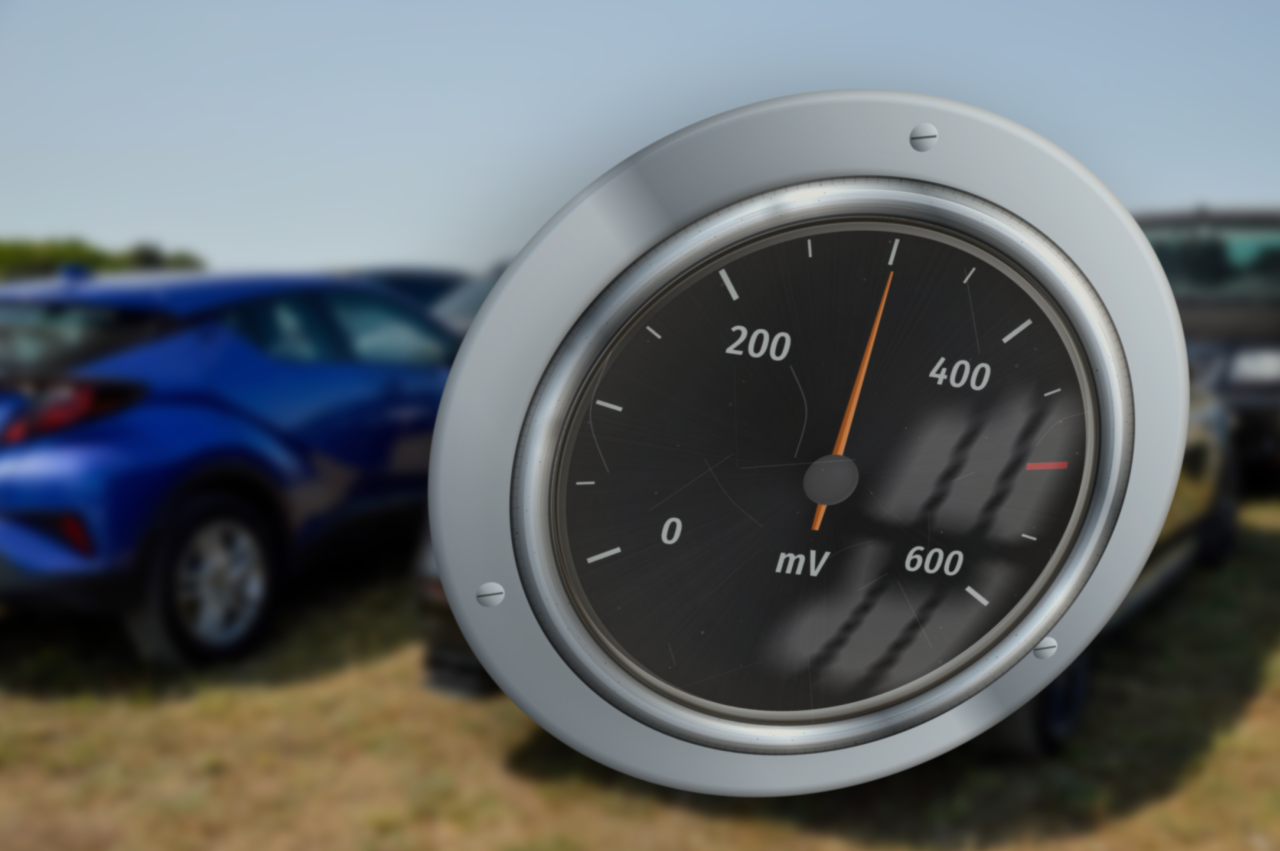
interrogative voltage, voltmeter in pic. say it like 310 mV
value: 300 mV
